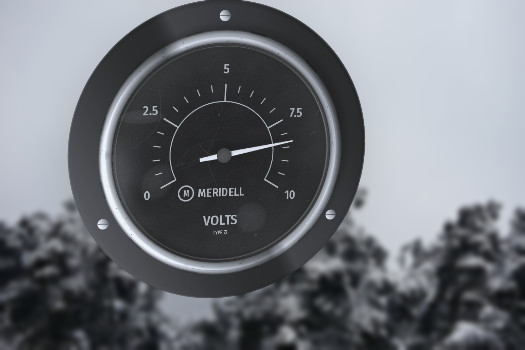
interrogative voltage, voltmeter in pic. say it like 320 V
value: 8.25 V
